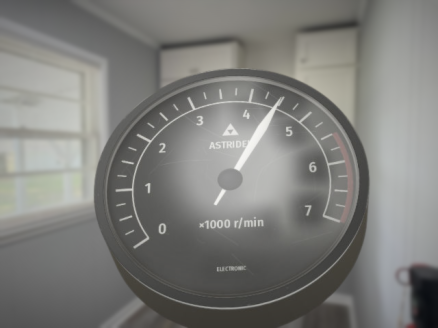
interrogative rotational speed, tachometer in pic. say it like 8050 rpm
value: 4500 rpm
